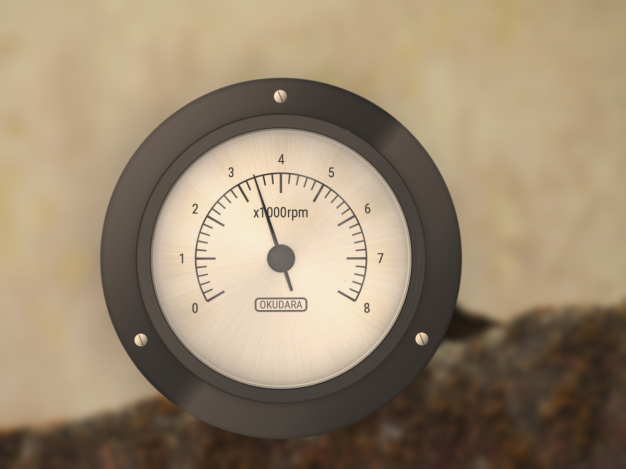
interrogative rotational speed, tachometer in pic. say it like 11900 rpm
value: 3400 rpm
